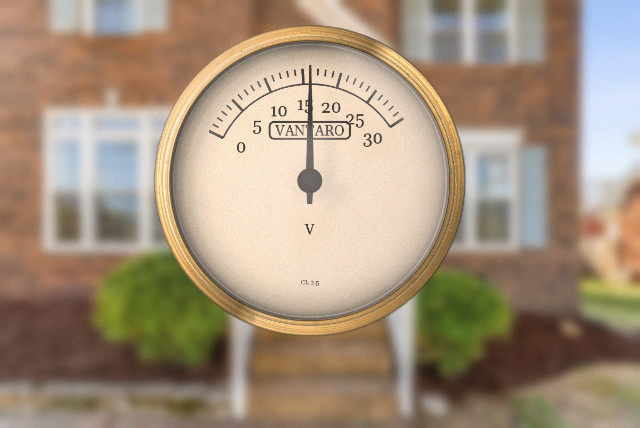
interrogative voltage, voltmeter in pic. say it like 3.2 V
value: 16 V
